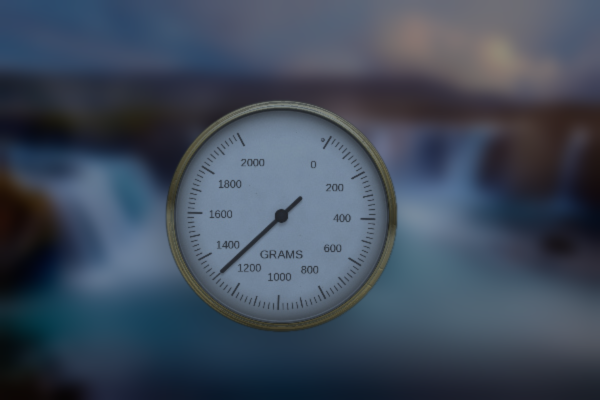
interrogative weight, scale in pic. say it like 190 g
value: 1300 g
